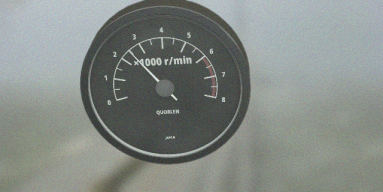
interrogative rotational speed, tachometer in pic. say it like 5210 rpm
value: 2500 rpm
